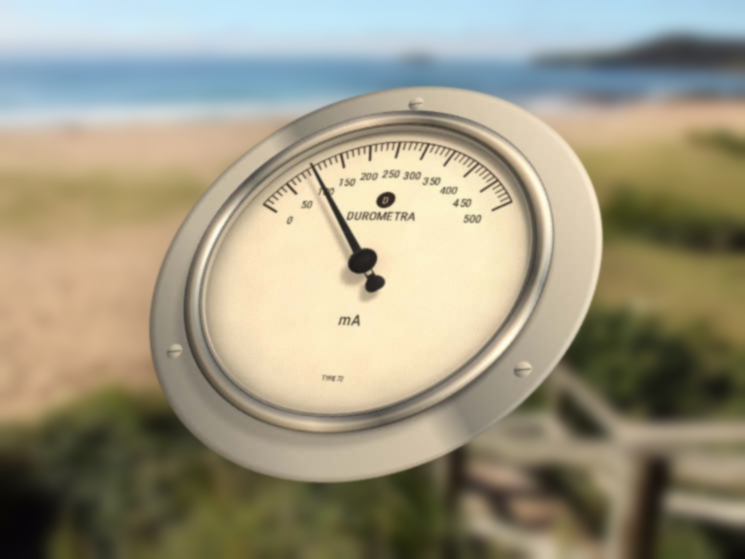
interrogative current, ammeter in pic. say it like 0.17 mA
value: 100 mA
